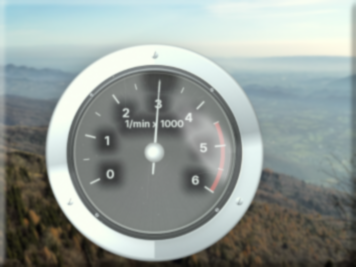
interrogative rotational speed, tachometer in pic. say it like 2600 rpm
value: 3000 rpm
